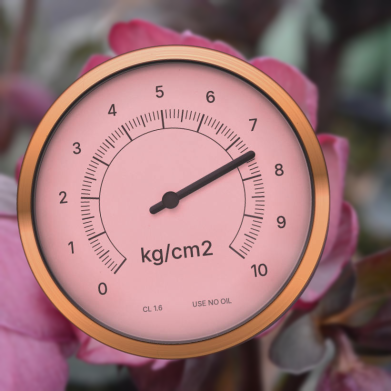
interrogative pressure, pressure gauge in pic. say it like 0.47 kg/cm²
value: 7.5 kg/cm²
